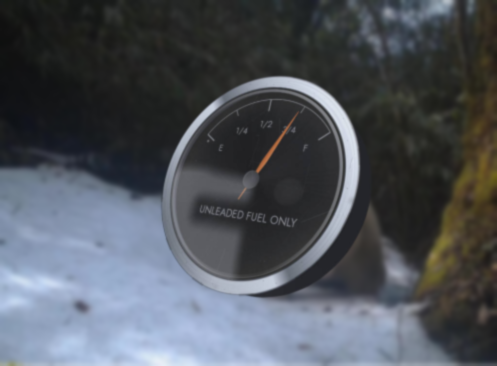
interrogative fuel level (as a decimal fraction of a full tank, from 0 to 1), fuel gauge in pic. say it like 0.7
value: 0.75
